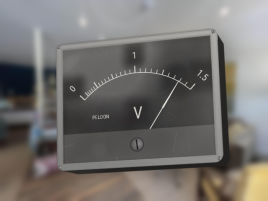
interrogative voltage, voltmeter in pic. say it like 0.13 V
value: 1.4 V
